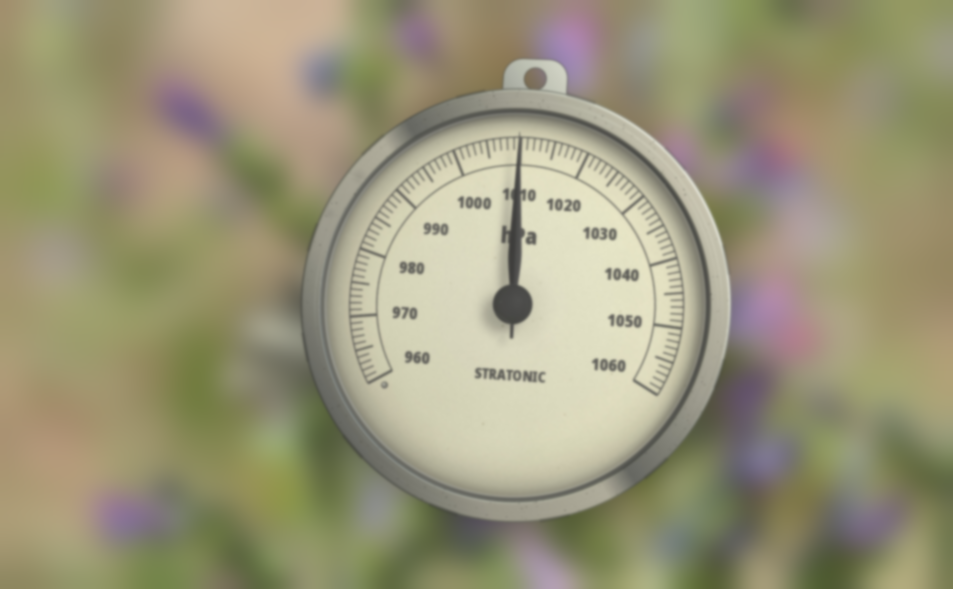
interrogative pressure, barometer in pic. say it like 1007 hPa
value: 1010 hPa
